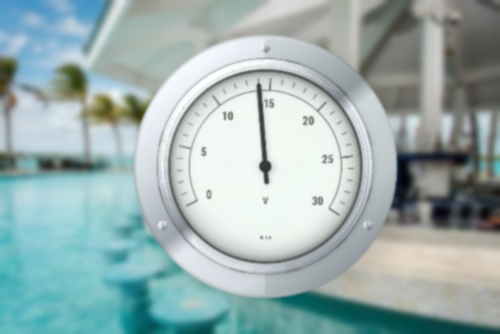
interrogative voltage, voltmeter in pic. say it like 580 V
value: 14 V
